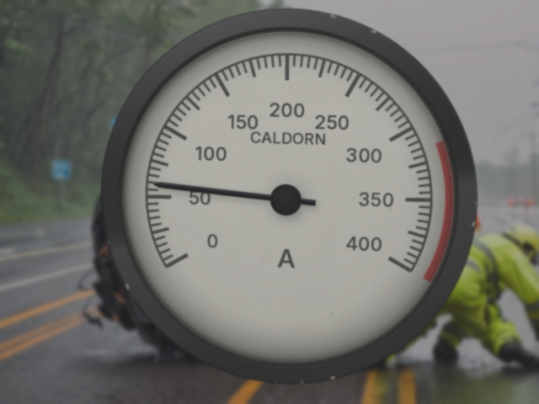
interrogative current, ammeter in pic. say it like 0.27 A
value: 60 A
